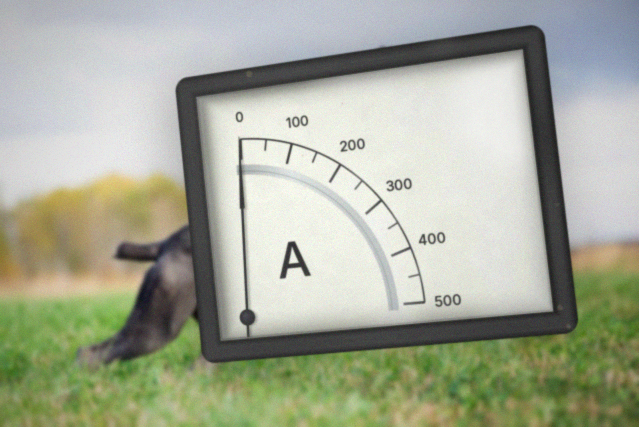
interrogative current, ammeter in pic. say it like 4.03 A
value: 0 A
